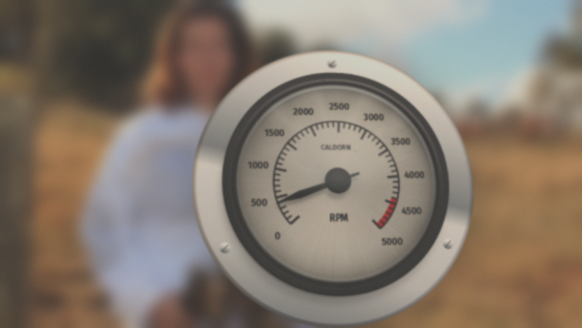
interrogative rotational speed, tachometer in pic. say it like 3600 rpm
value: 400 rpm
